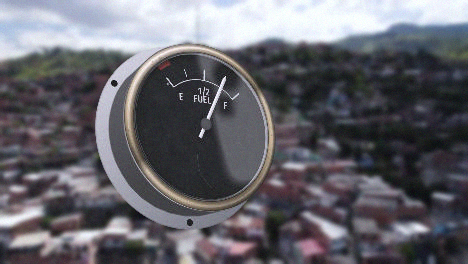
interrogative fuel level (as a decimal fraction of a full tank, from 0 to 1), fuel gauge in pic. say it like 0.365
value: 0.75
